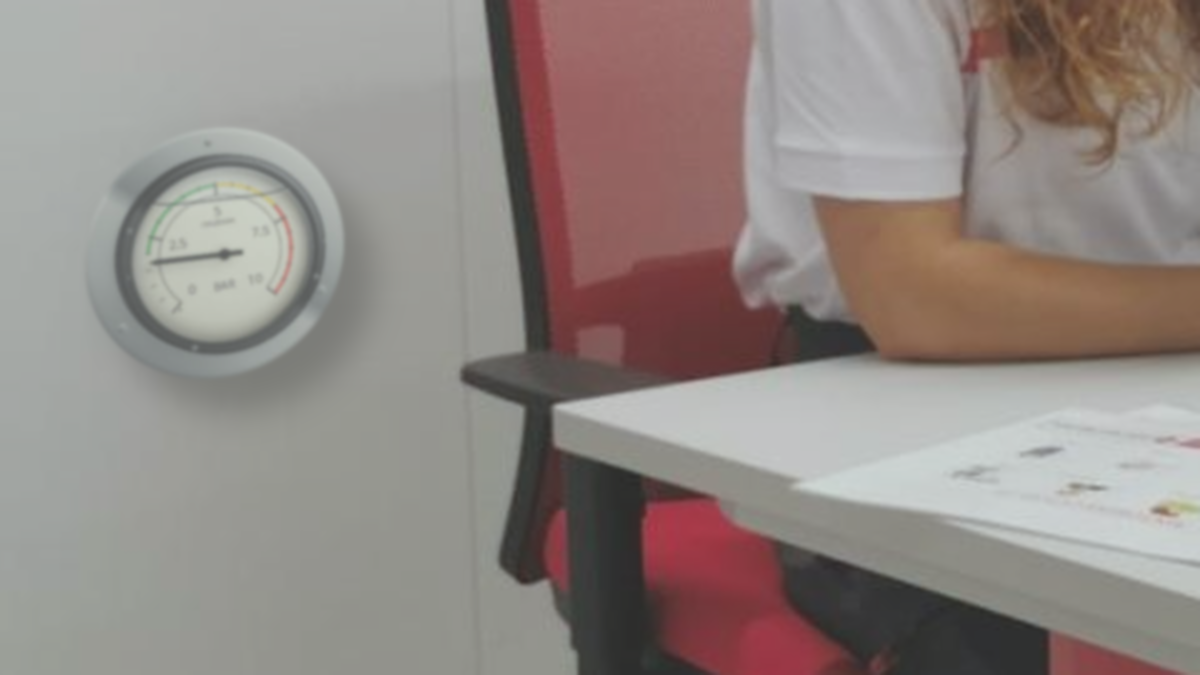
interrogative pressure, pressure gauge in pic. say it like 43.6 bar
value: 1.75 bar
